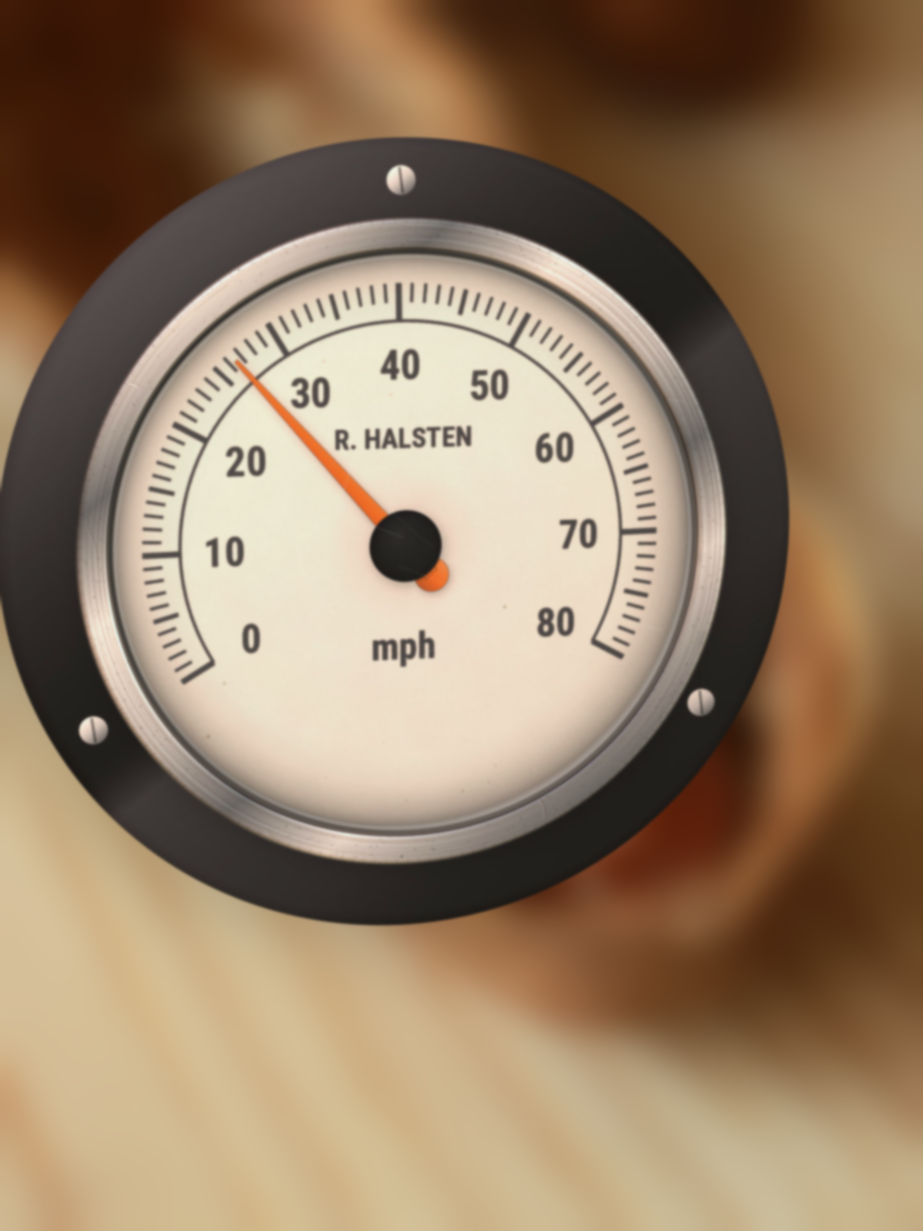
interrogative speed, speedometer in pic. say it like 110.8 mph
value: 26.5 mph
